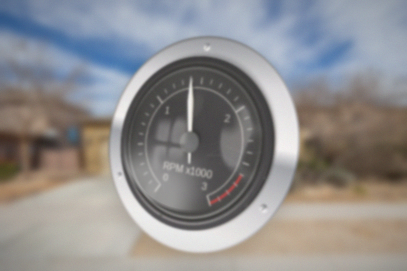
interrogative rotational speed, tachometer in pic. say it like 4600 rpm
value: 1400 rpm
